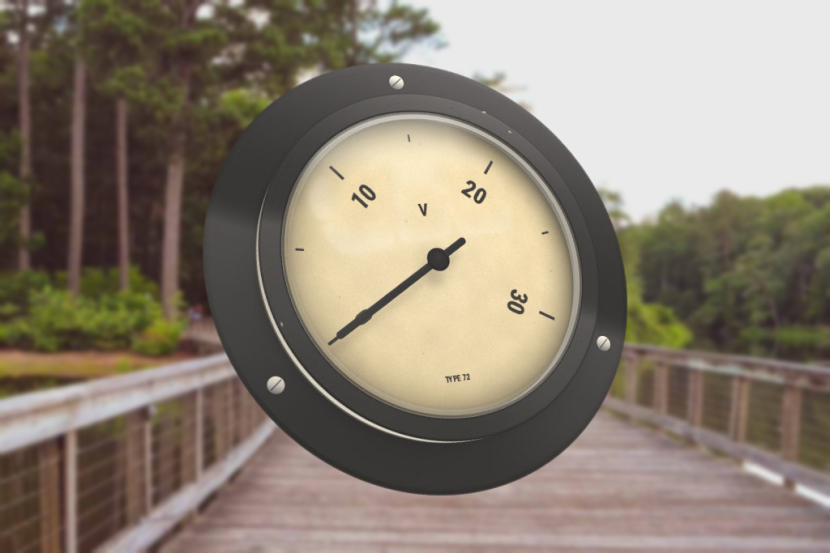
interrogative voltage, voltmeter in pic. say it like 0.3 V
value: 0 V
